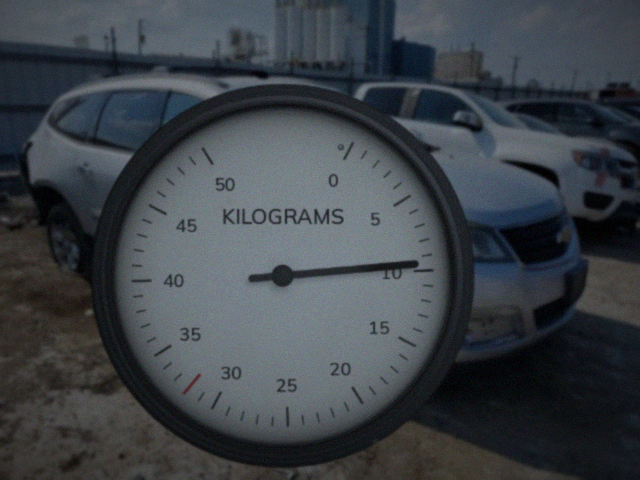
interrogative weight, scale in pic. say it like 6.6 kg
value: 9.5 kg
